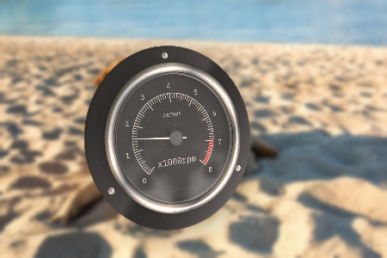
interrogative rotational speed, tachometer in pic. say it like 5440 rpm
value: 1500 rpm
